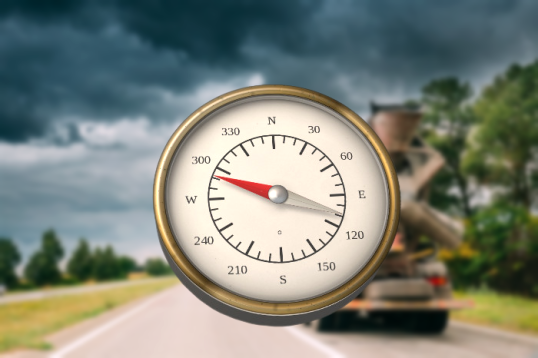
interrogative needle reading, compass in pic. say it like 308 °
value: 290 °
